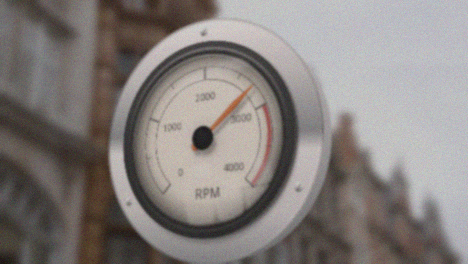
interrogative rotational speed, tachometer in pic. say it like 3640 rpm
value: 2750 rpm
